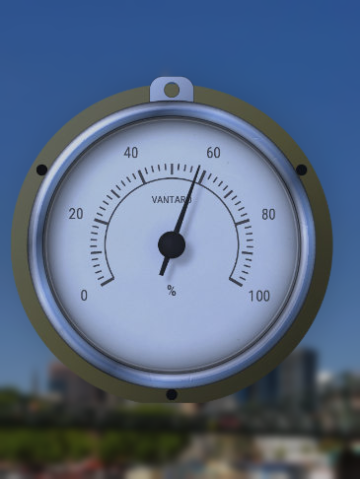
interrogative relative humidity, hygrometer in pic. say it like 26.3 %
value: 58 %
